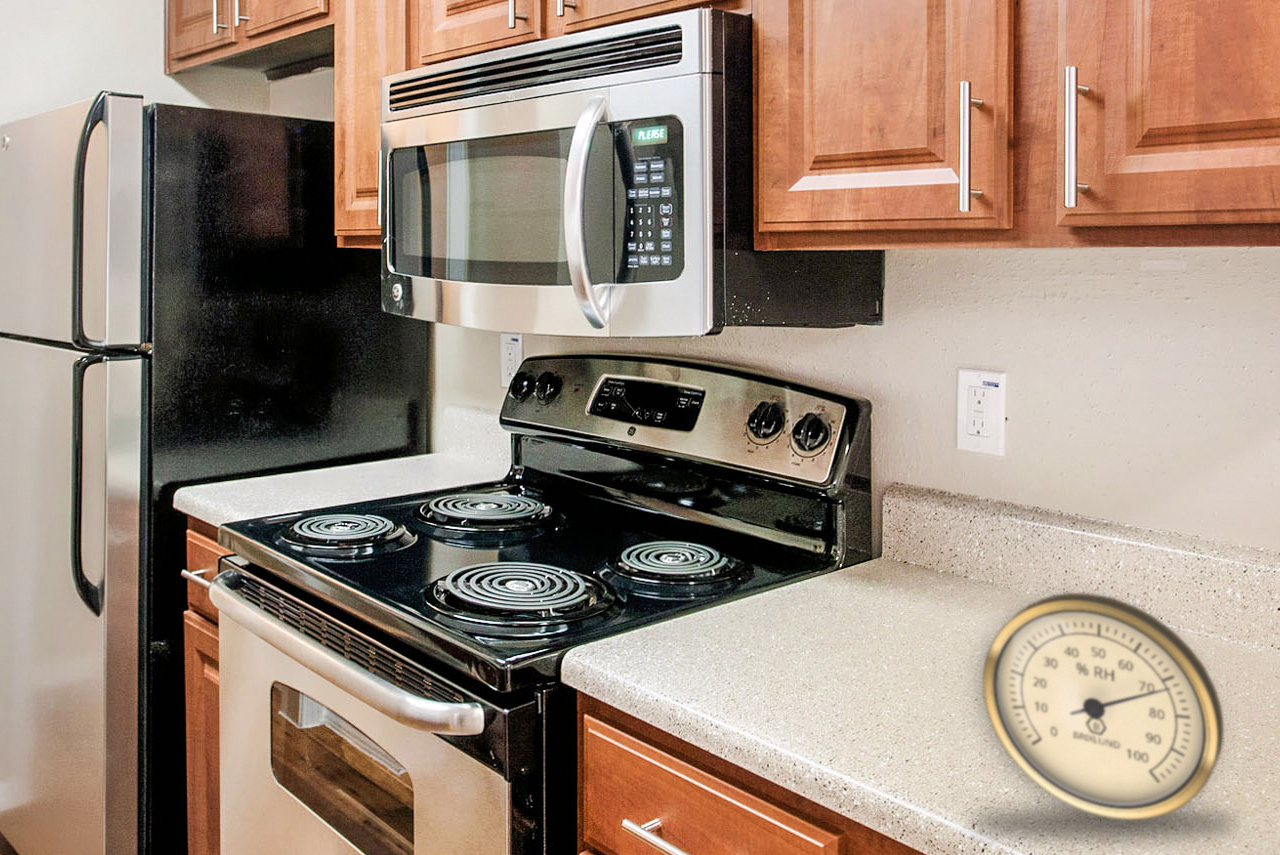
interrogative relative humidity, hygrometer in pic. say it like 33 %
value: 72 %
